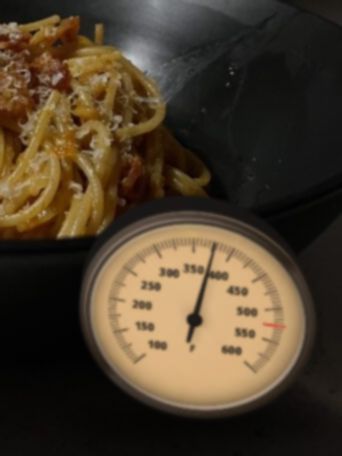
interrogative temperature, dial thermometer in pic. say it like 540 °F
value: 375 °F
